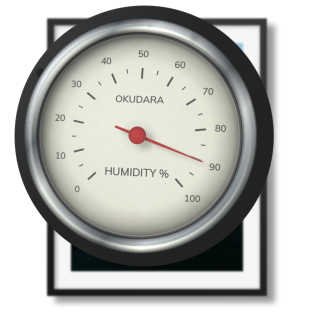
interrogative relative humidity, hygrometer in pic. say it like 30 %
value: 90 %
